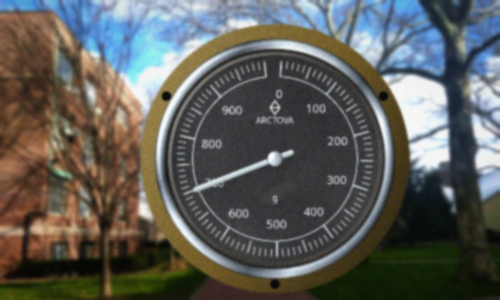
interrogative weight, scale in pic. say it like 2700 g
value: 700 g
